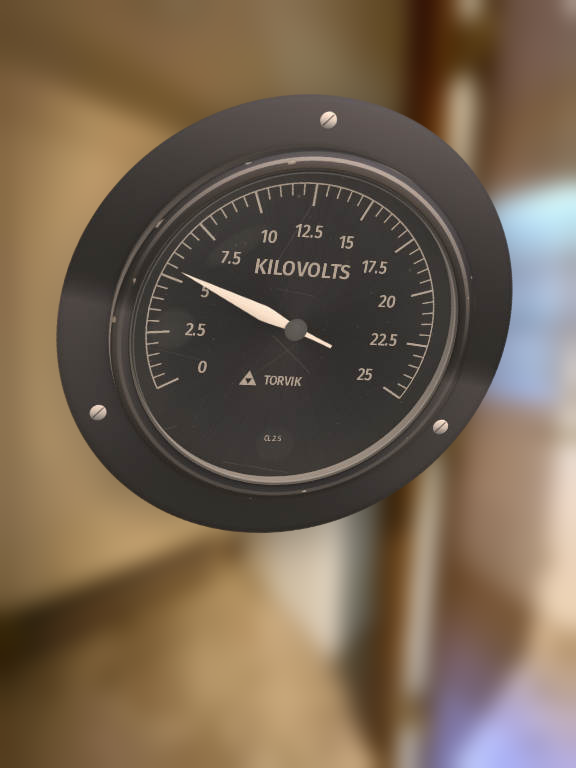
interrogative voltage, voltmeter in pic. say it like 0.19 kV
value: 5.5 kV
